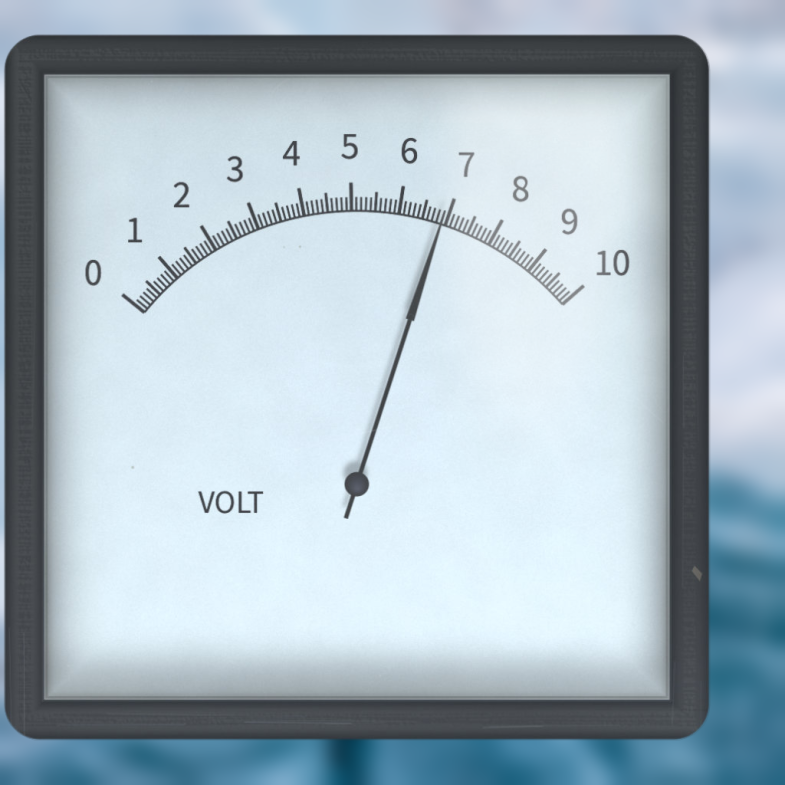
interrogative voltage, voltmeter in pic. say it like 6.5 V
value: 6.9 V
